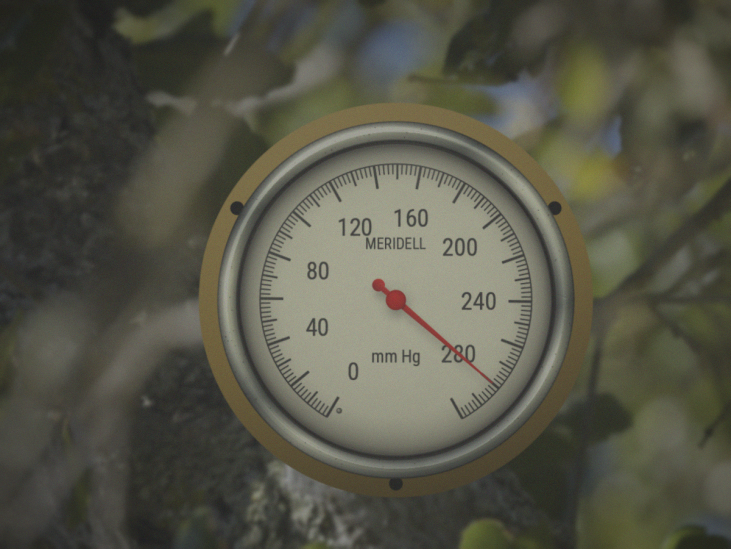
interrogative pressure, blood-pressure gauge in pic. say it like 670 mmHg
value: 280 mmHg
